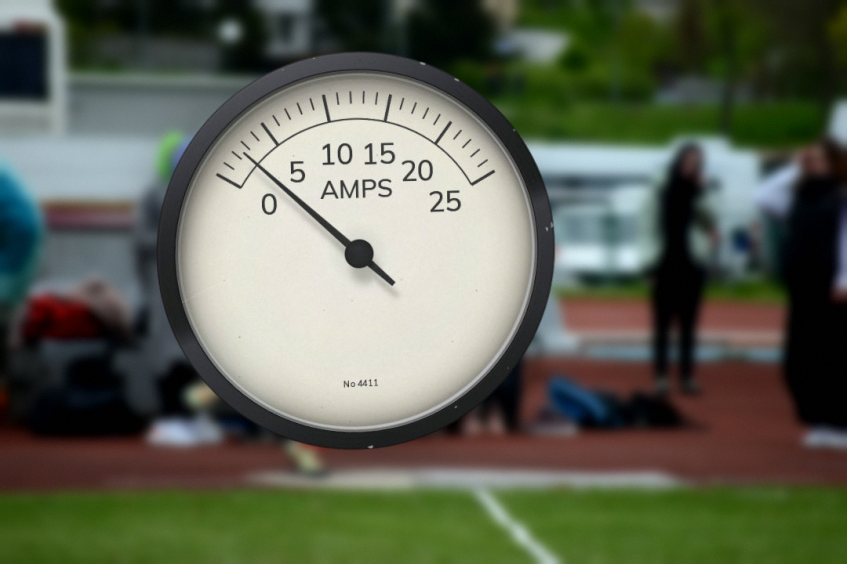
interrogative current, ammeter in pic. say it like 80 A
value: 2.5 A
